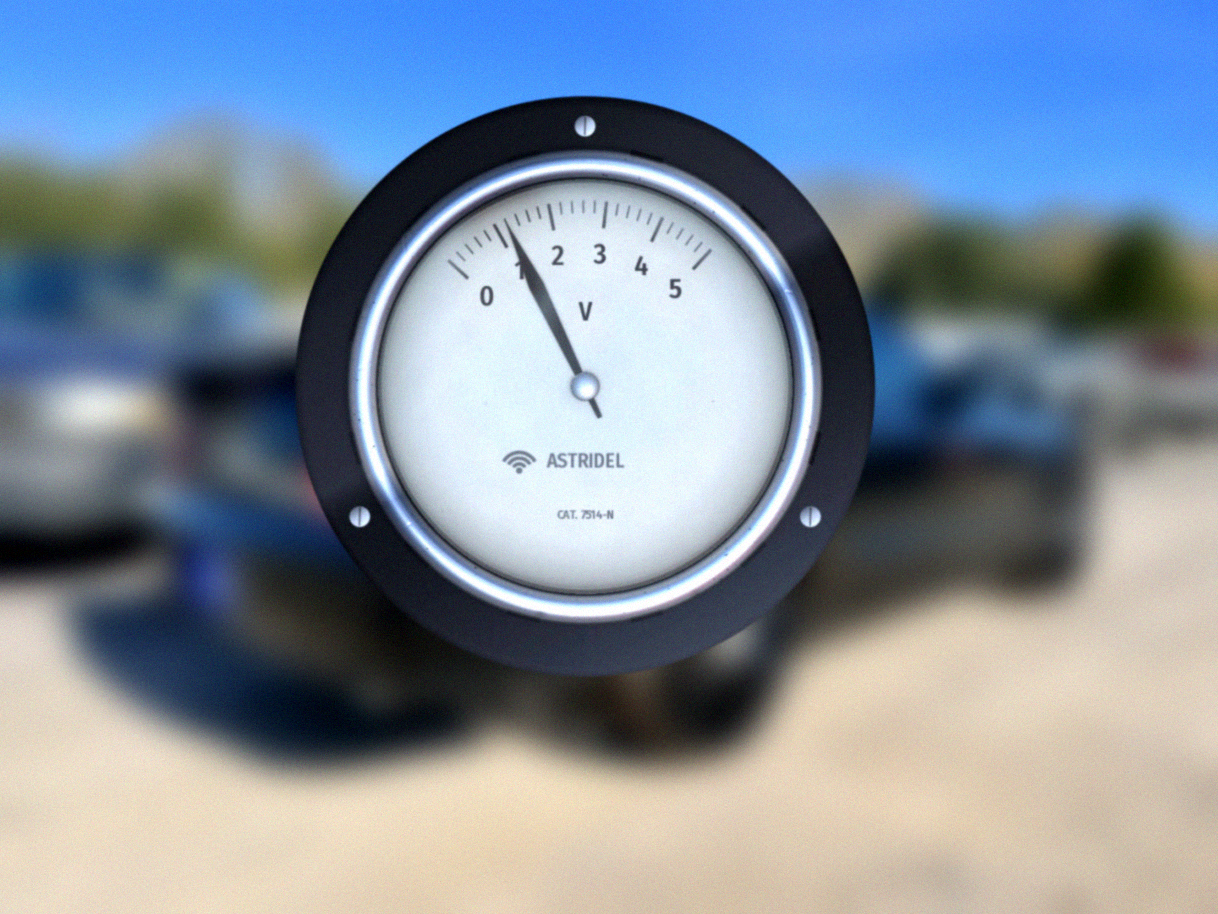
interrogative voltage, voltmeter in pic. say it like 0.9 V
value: 1.2 V
